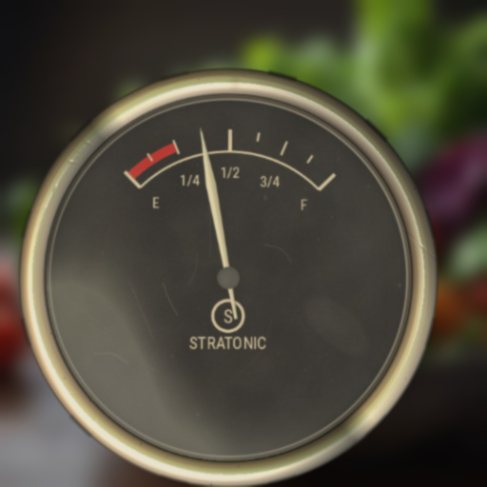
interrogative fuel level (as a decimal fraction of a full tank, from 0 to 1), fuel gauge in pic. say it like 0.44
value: 0.375
